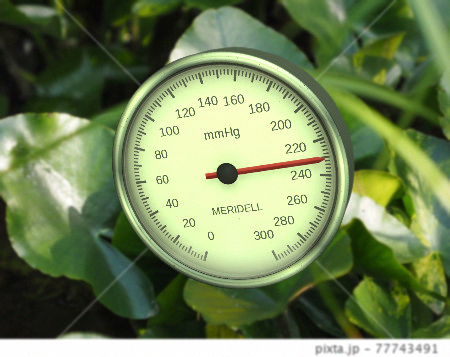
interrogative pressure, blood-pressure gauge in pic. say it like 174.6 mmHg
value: 230 mmHg
